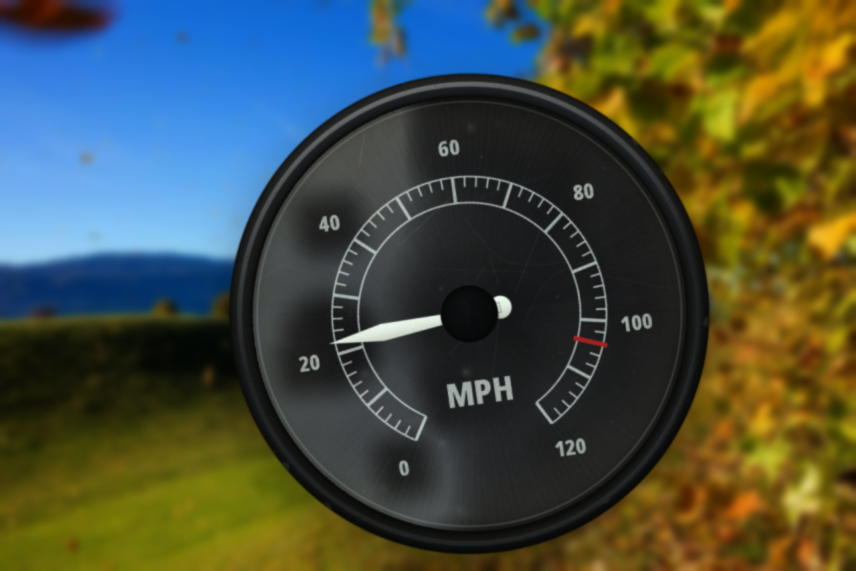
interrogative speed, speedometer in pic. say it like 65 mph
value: 22 mph
